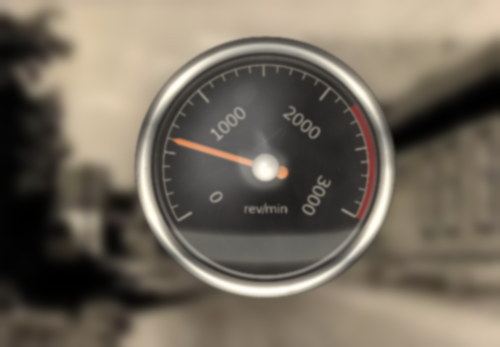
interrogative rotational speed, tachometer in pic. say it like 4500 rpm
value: 600 rpm
